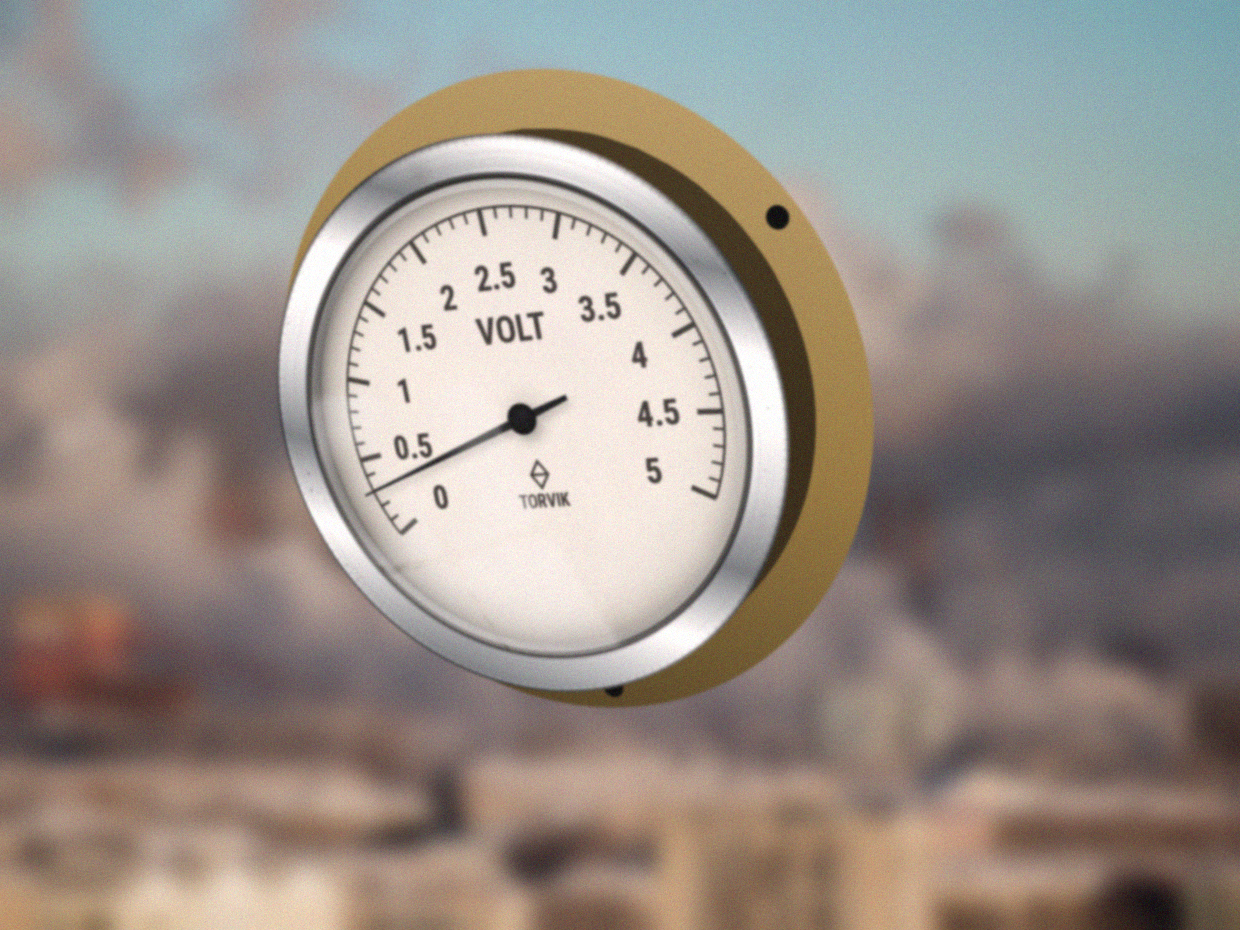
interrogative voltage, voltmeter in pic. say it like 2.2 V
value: 0.3 V
